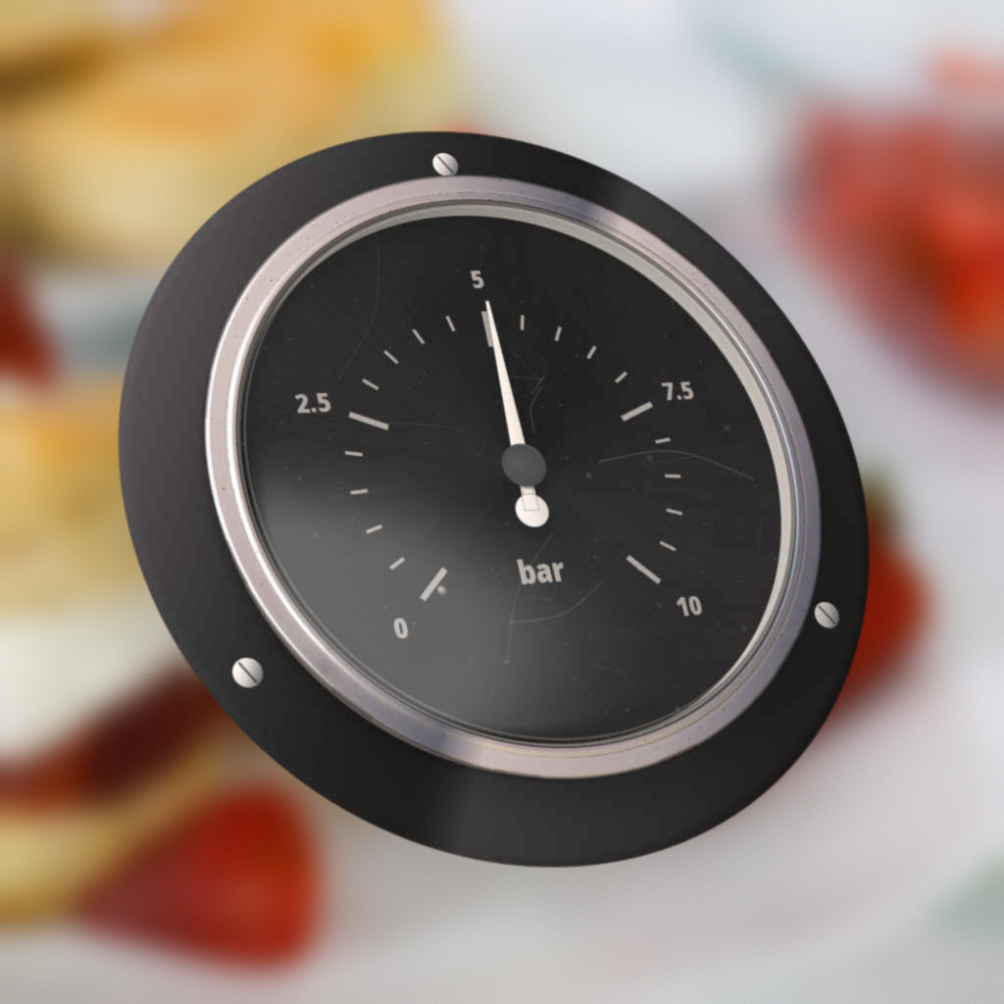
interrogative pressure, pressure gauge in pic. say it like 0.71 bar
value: 5 bar
